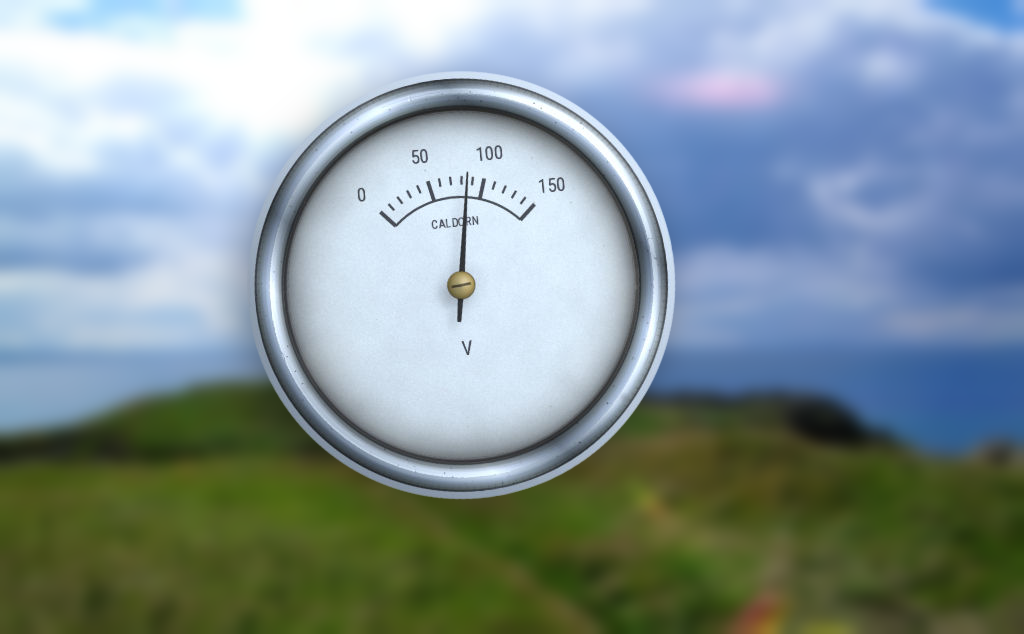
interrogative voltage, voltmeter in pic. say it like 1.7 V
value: 85 V
